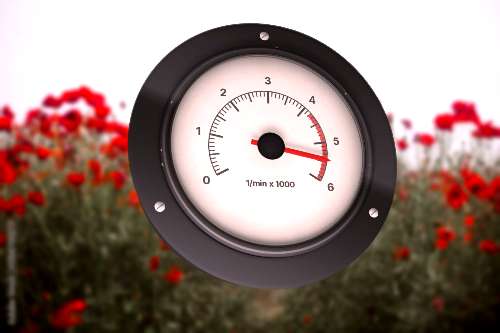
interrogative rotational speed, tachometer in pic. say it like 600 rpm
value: 5500 rpm
